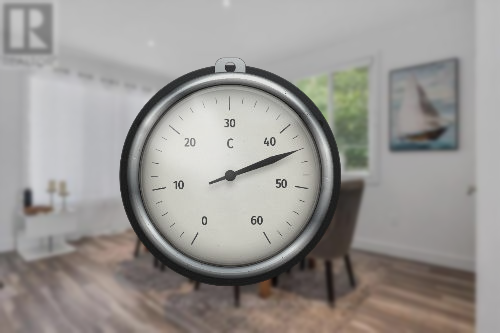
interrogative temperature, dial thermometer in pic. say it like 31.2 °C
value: 44 °C
